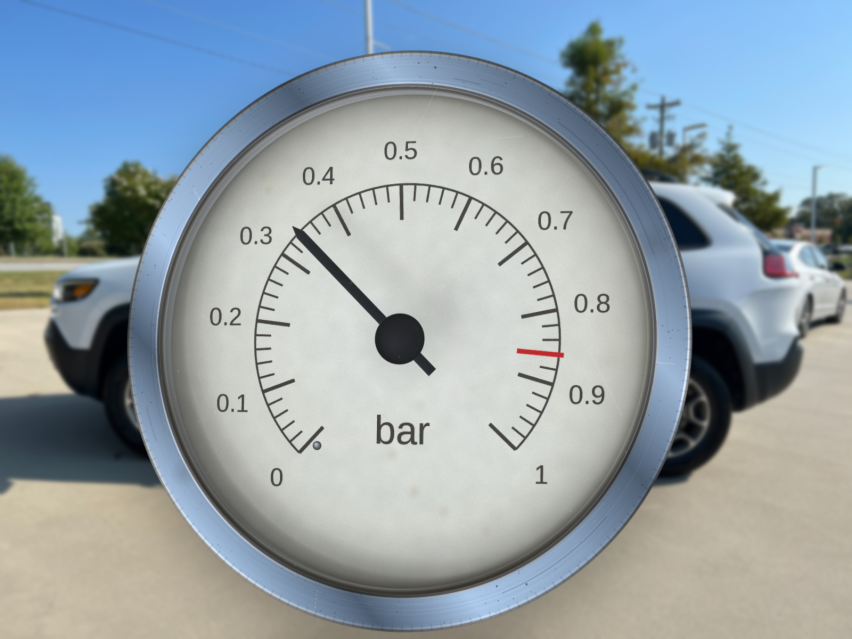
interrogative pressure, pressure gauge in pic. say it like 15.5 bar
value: 0.34 bar
